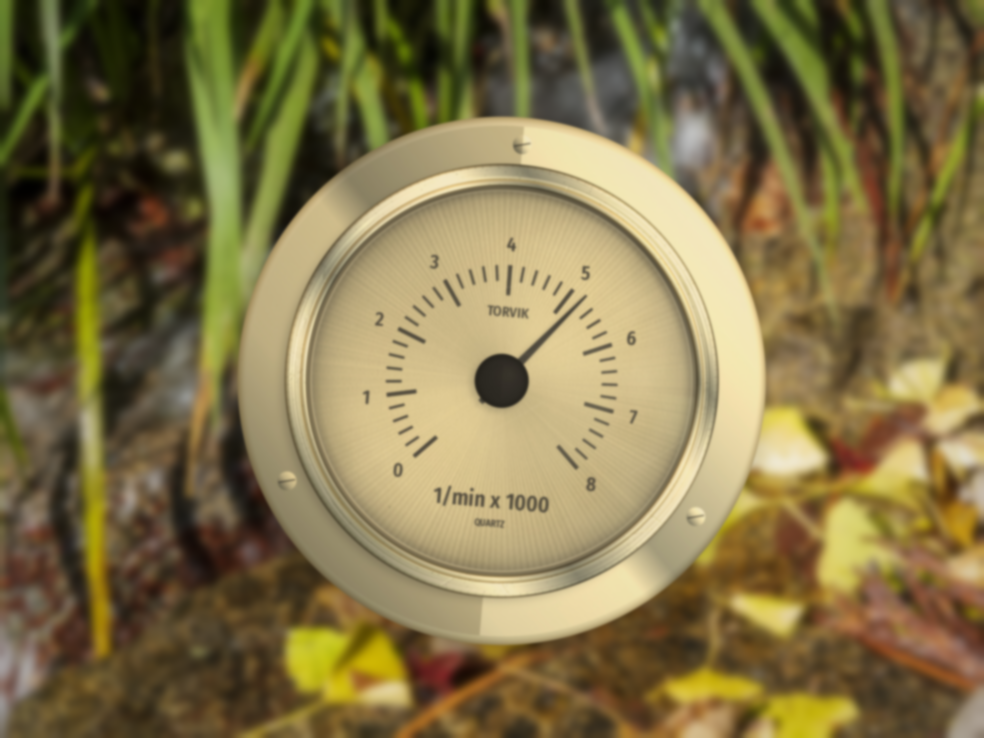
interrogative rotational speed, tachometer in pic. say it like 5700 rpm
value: 5200 rpm
